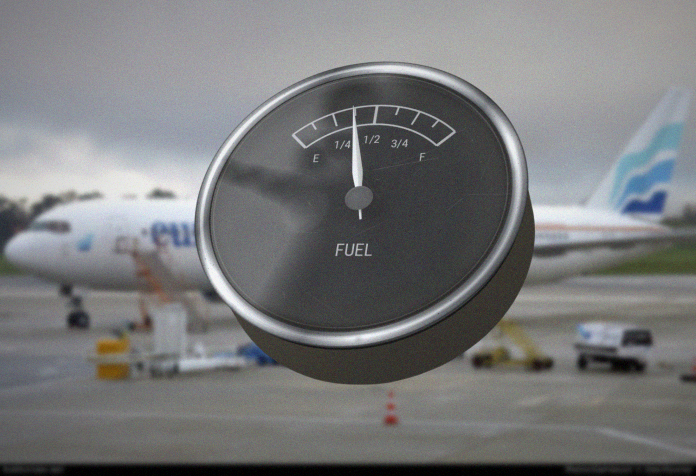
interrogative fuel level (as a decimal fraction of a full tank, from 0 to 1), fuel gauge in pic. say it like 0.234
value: 0.375
